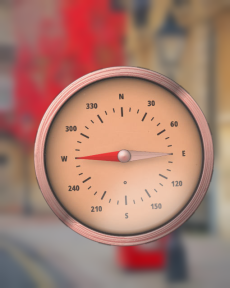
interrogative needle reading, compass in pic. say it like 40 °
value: 270 °
